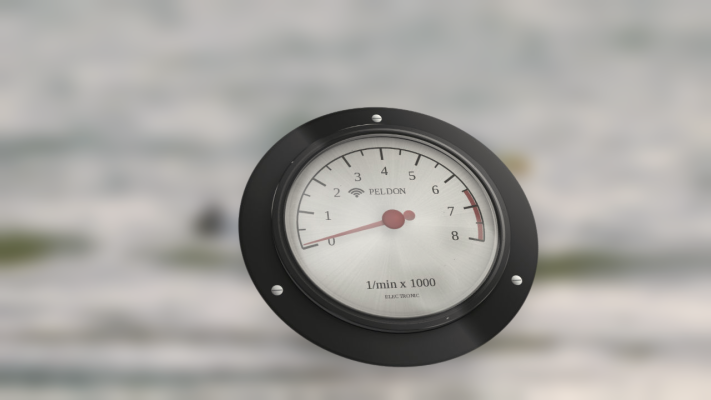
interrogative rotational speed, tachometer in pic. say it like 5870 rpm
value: 0 rpm
